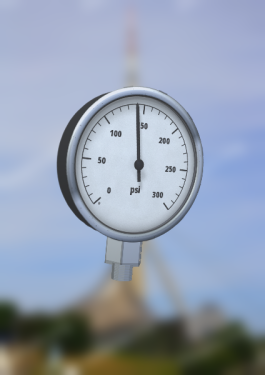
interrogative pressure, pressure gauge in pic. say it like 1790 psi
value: 140 psi
